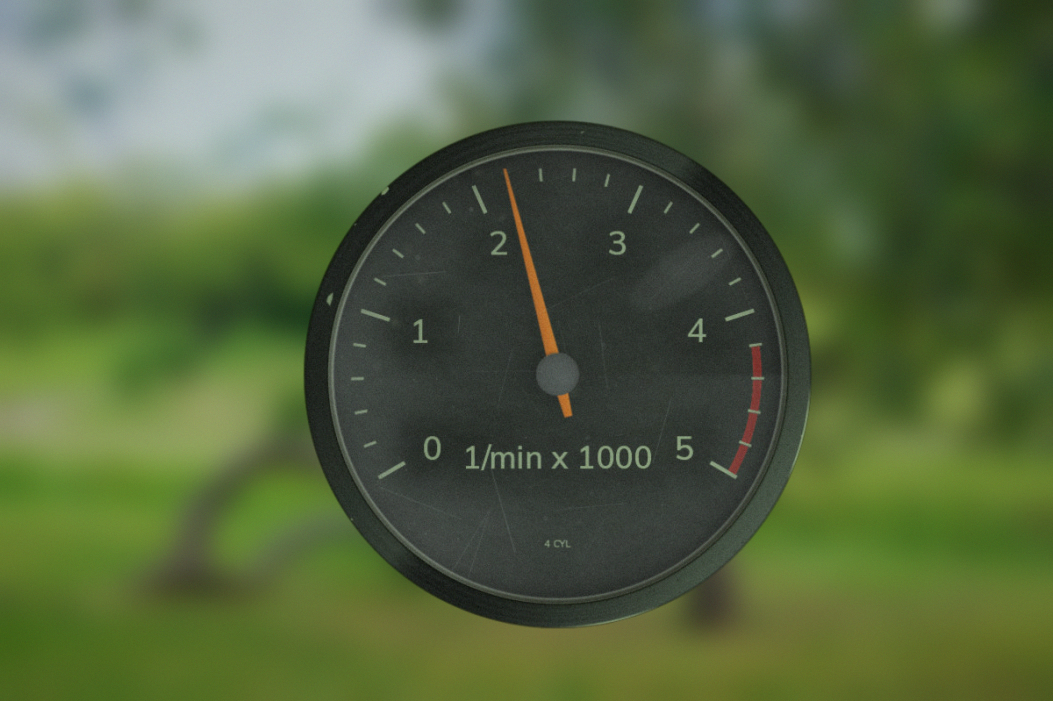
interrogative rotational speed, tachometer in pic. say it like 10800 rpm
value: 2200 rpm
